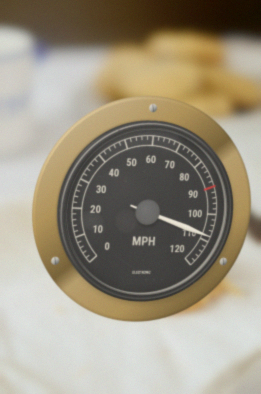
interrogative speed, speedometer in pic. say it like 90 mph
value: 108 mph
